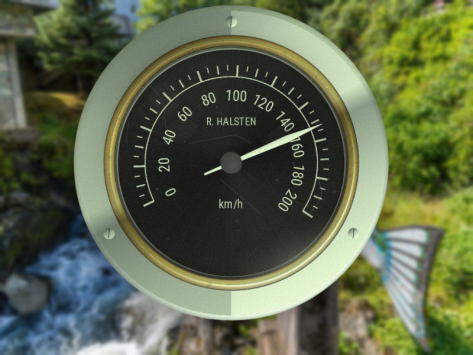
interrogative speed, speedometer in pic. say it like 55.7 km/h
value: 152.5 km/h
